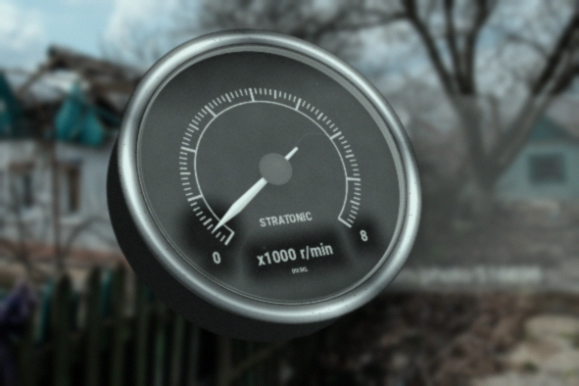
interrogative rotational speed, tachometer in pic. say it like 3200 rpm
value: 300 rpm
